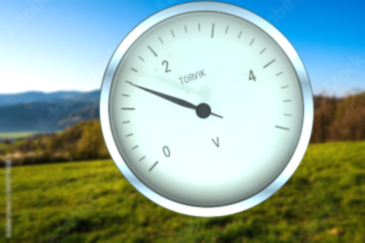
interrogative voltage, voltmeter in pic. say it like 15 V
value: 1.4 V
